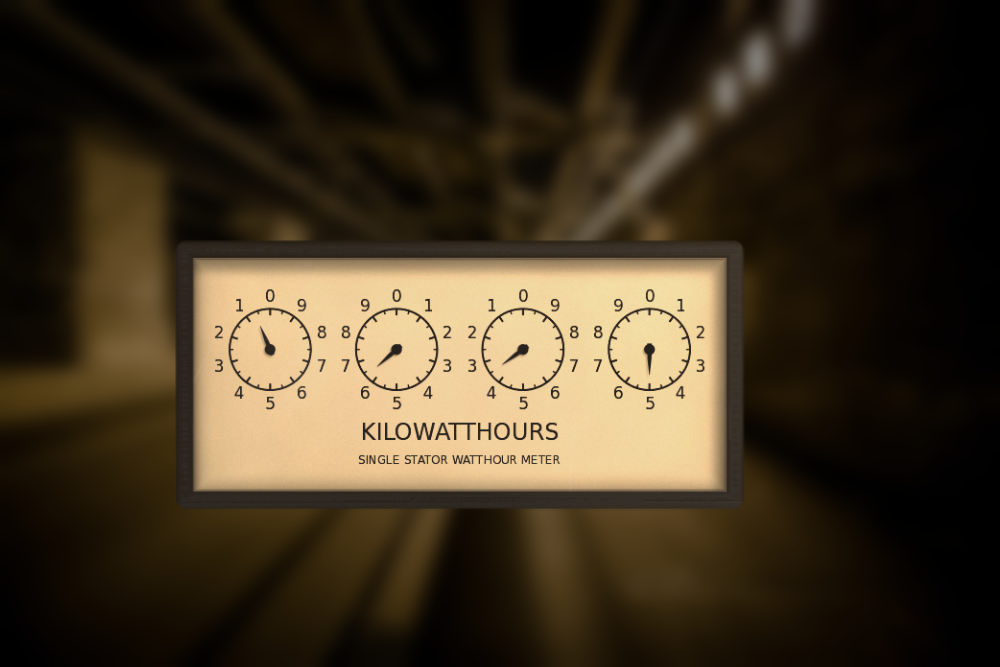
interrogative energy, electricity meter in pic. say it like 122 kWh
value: 635 kWh
